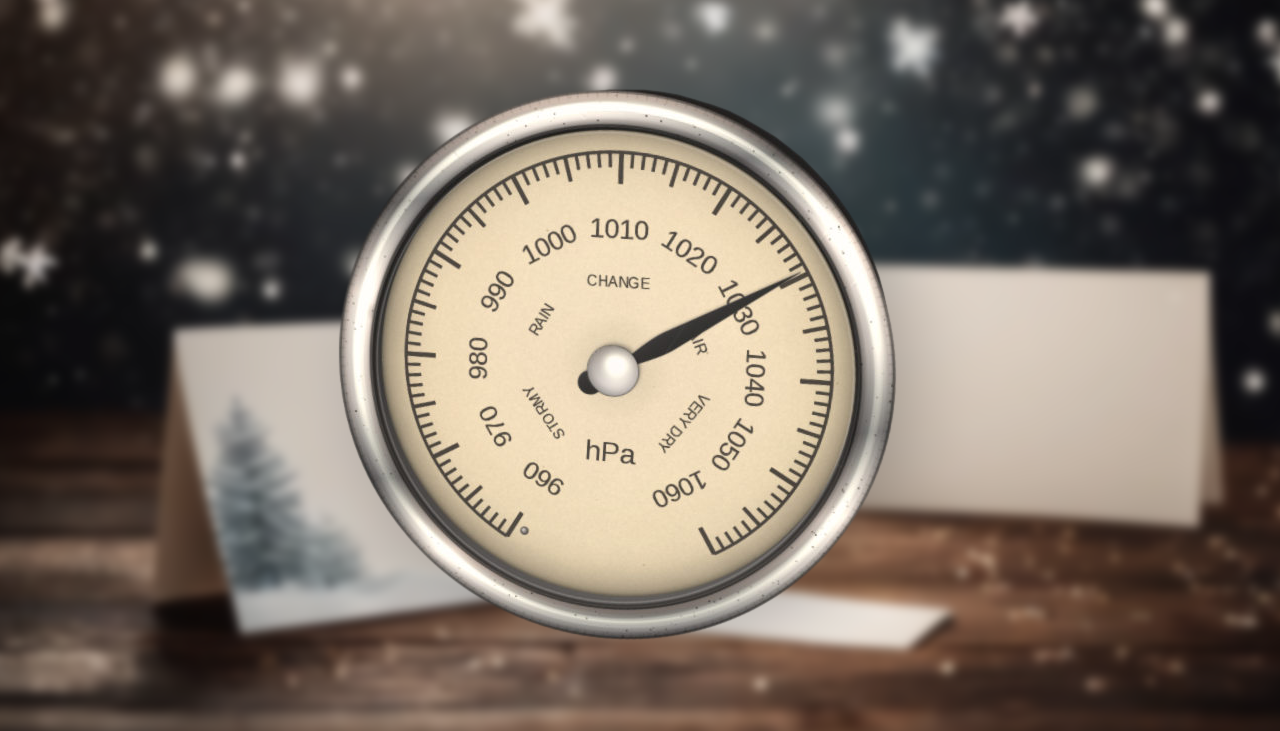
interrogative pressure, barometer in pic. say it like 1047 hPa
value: 1029.5 hPa
